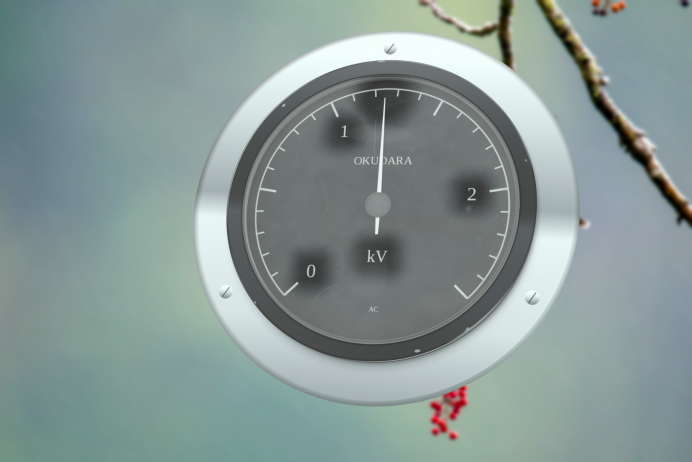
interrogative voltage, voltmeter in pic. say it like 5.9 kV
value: 1.25 kV
